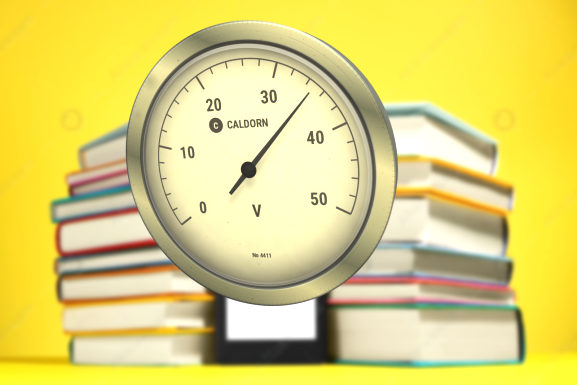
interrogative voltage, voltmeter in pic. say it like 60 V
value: 35 V
